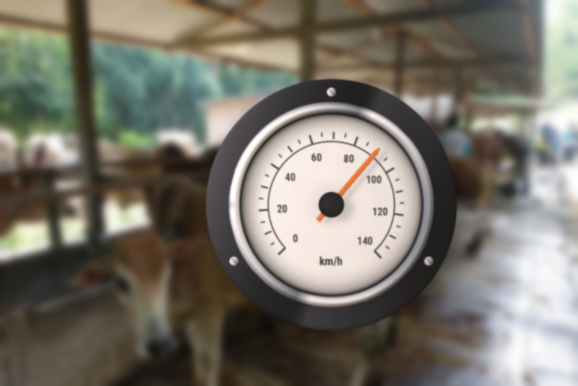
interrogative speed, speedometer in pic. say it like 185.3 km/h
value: 90 km/h
